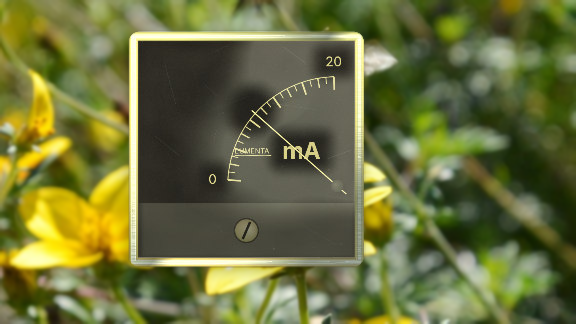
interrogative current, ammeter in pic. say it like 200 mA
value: 9 mA
